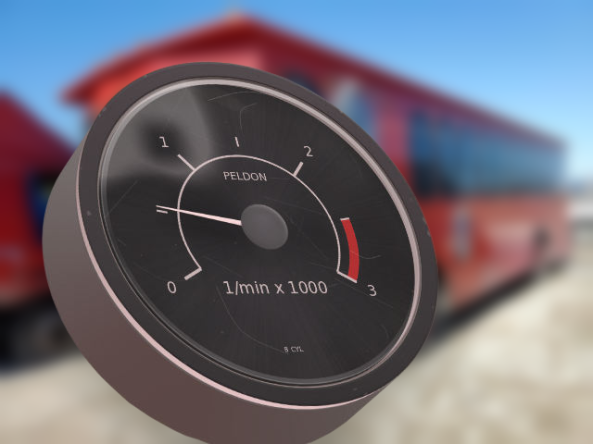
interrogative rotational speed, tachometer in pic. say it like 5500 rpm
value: 500 rpm
